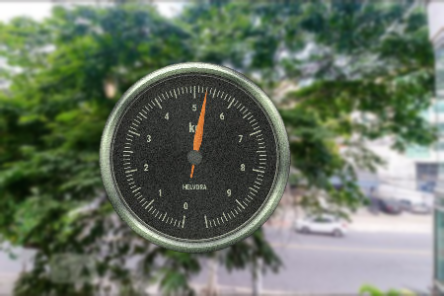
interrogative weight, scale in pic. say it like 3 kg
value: 5.3 kg
